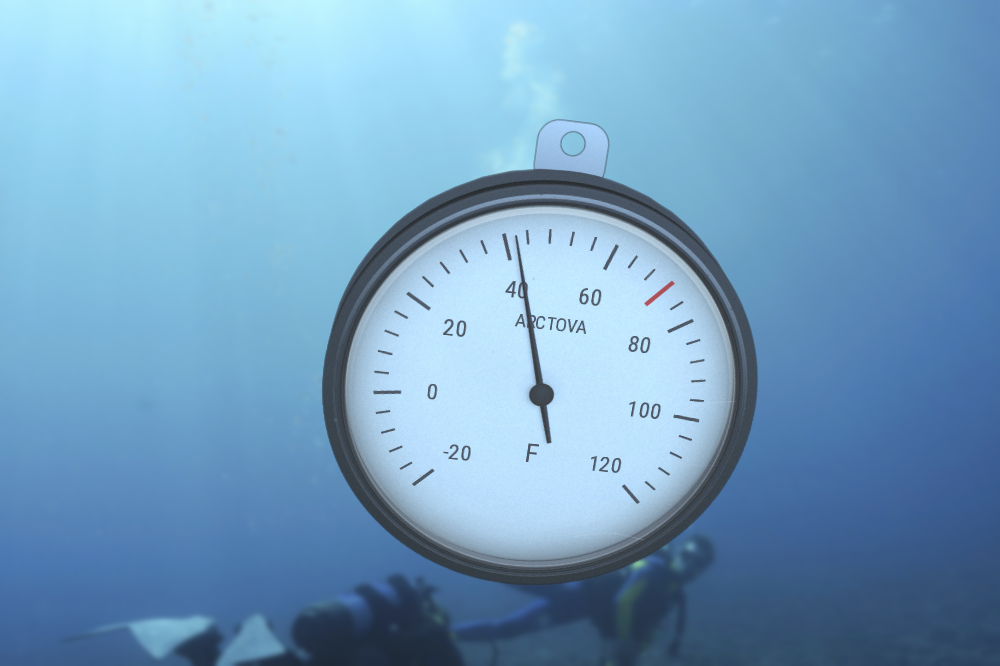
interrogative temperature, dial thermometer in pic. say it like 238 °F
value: 42 °F
